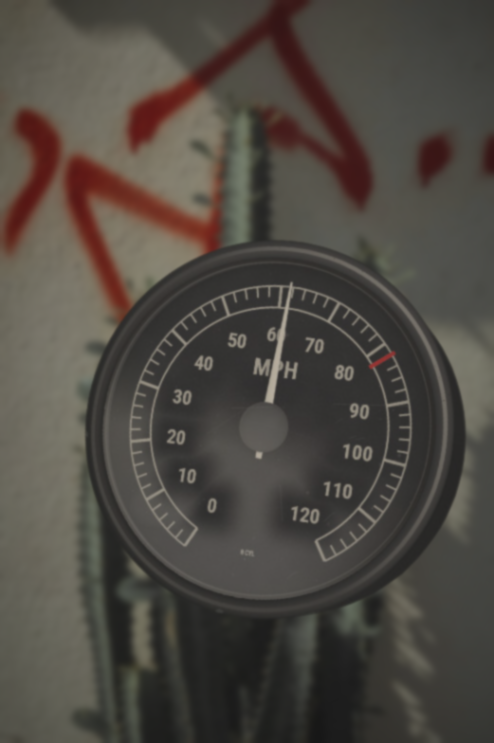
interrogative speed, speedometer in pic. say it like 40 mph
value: 62 mph
